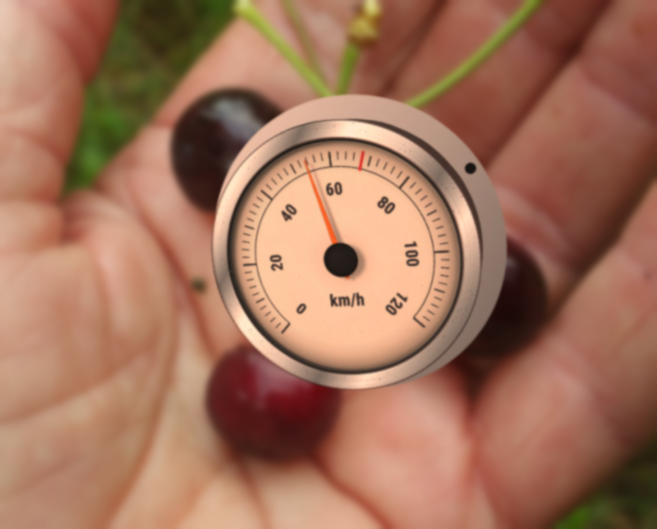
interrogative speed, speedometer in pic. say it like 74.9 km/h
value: 54 km/h
